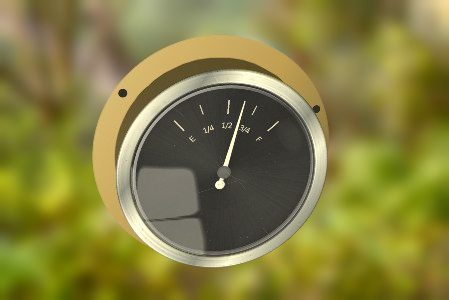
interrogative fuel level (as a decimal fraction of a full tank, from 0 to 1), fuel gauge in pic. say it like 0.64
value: 0.625
